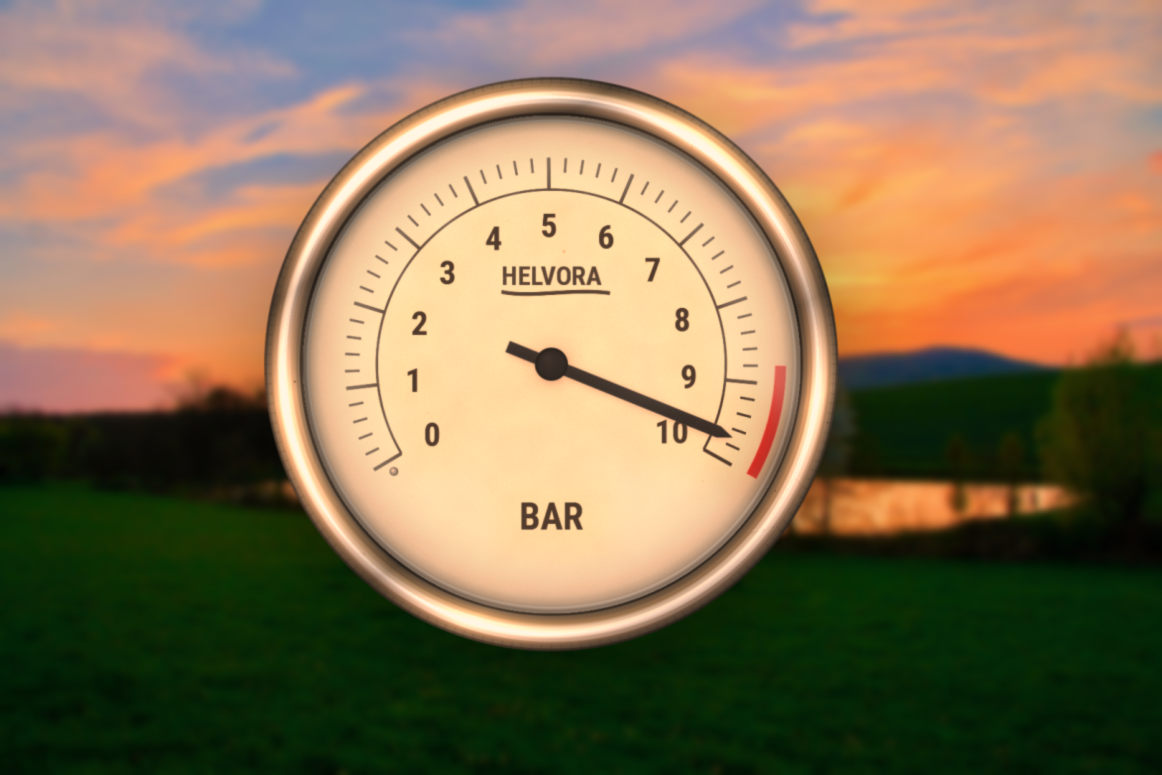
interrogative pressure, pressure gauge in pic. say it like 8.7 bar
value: 9.7 bar
